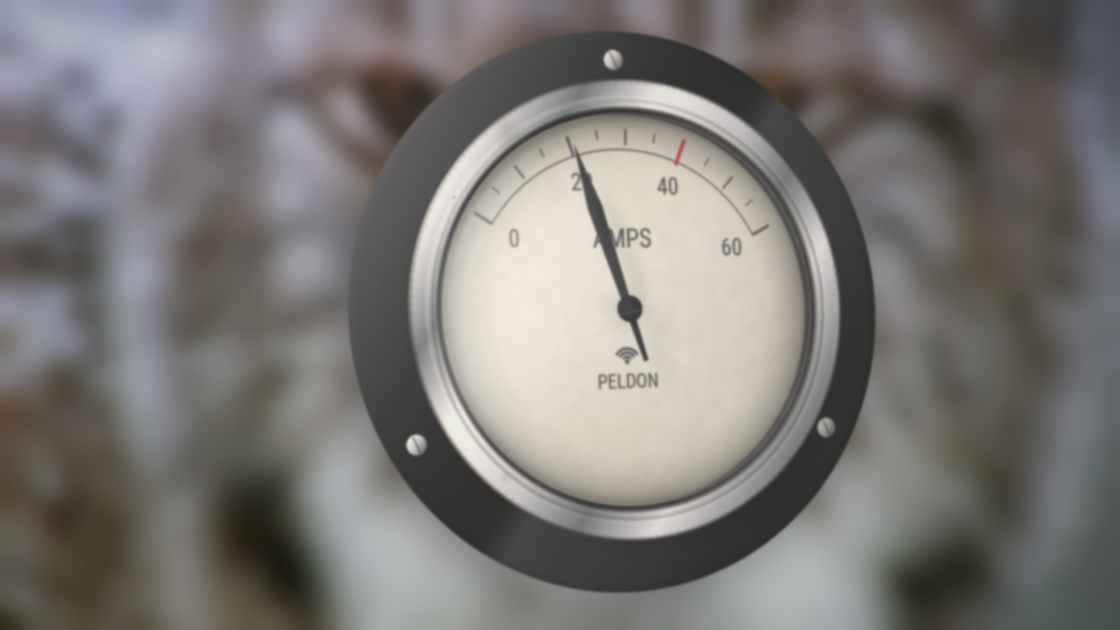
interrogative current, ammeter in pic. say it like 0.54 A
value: 20 A
